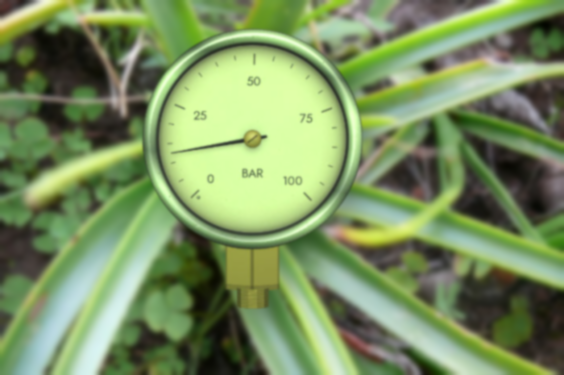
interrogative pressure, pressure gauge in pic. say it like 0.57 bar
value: 12.5 bar
